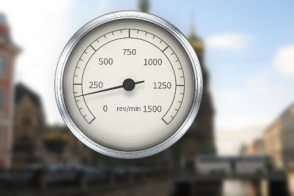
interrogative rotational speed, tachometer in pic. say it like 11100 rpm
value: 175 rpm
